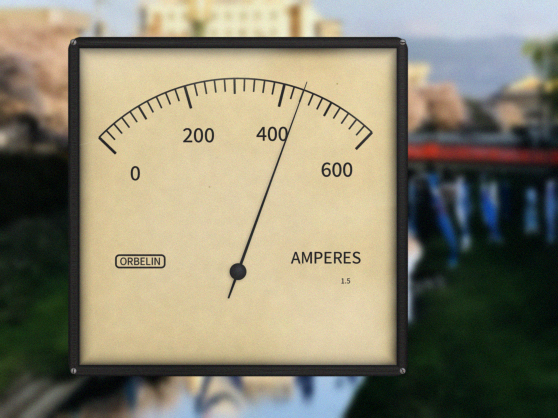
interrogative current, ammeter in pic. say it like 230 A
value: 440 A
